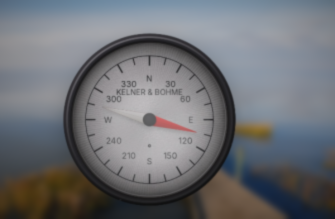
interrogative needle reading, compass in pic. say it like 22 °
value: 105 °
